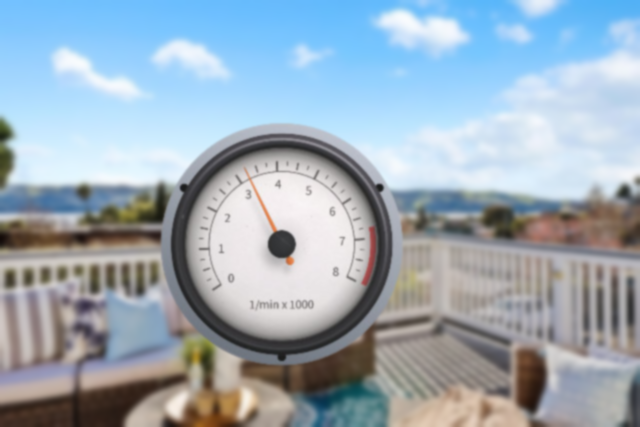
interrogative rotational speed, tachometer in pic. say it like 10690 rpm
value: 3250 rpm
